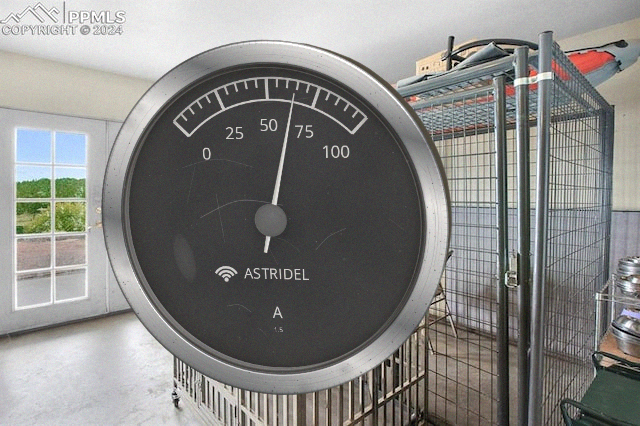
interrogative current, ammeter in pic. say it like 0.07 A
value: 65 A
